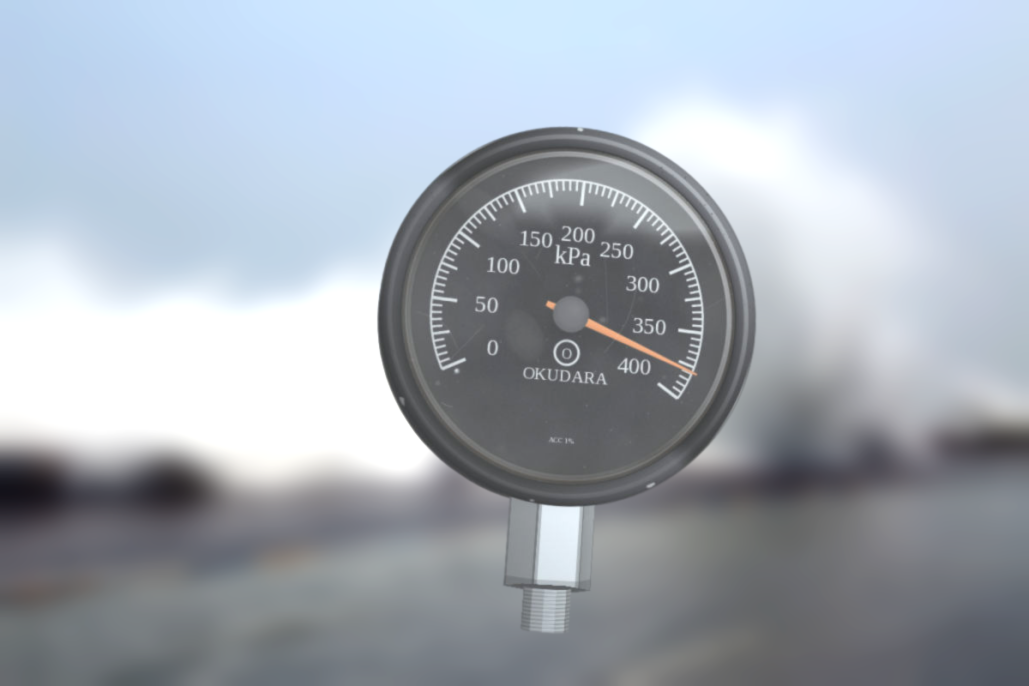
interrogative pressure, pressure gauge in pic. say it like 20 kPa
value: 380 kPa
